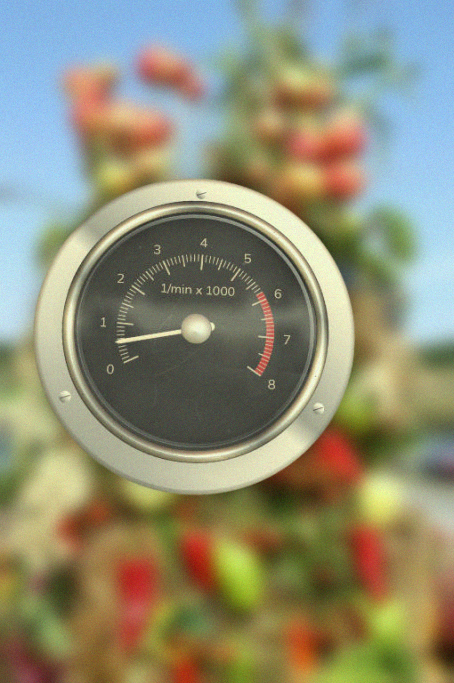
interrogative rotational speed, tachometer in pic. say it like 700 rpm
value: 500 rpm
